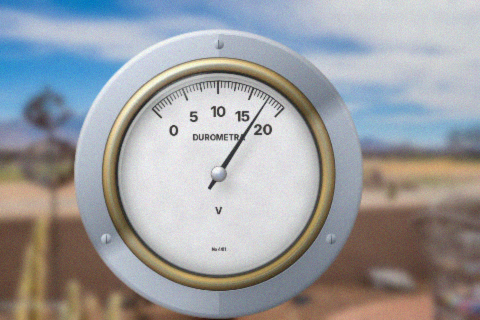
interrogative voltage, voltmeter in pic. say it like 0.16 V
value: 17.5 V
